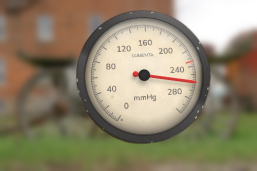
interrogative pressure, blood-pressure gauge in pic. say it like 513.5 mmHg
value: 260 mmHg
